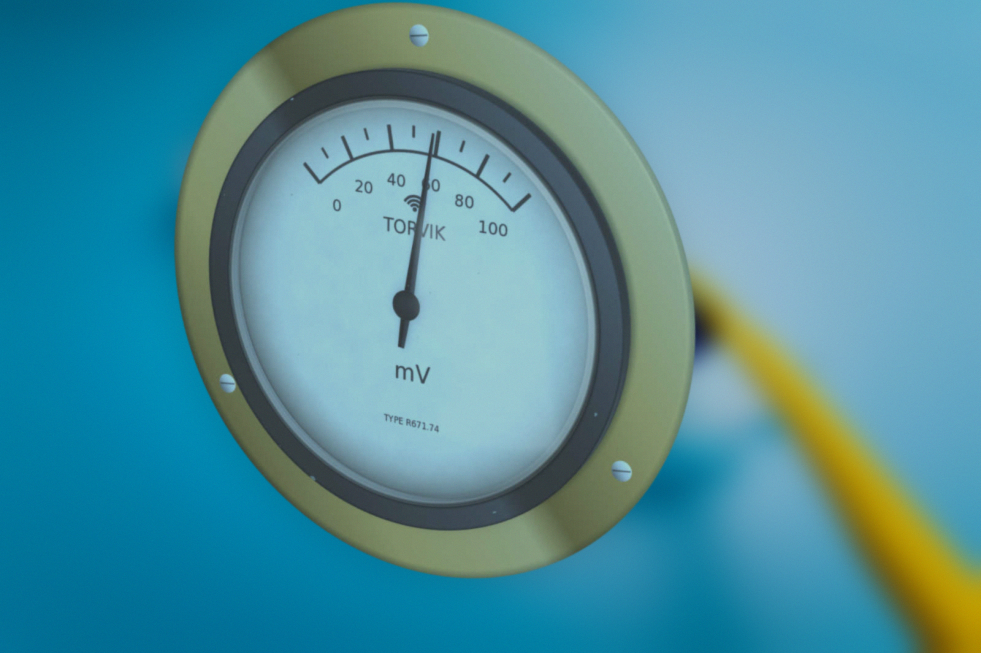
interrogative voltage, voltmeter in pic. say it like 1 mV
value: 60 mV
